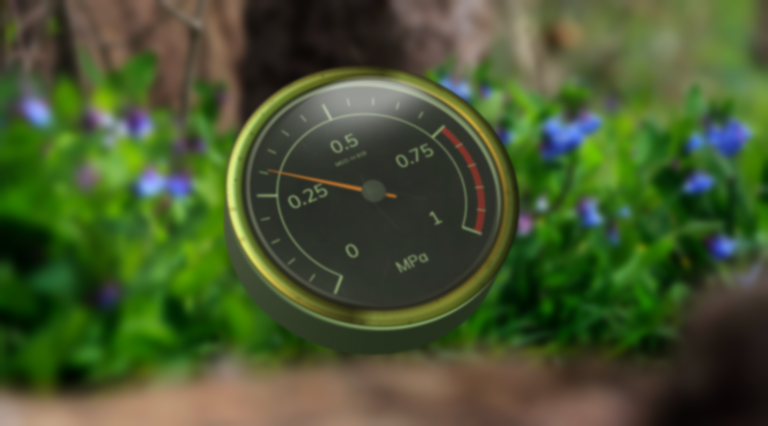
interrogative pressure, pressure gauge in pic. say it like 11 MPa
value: 0.3 MPa
